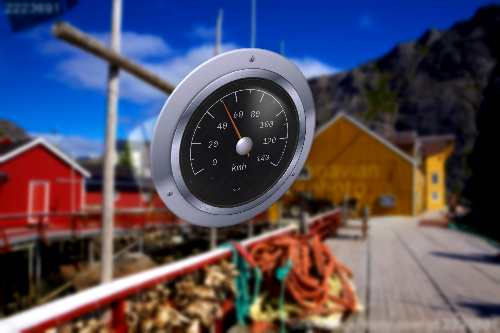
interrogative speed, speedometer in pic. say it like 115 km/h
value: 50 km/h
